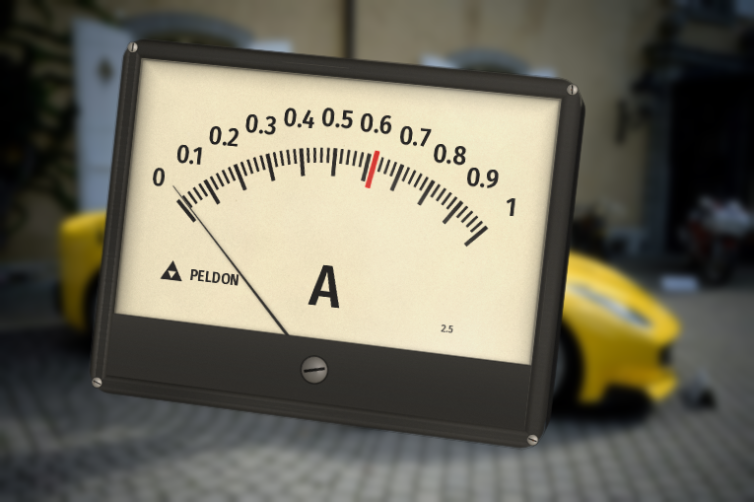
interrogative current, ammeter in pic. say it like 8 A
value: 0.02 A
